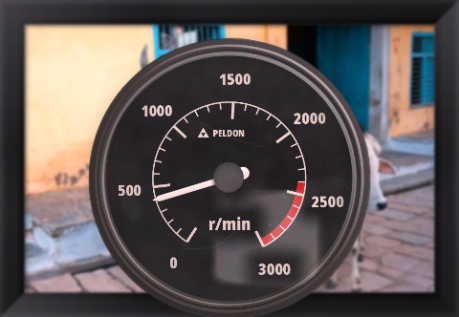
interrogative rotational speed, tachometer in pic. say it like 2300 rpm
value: 400 rpm
